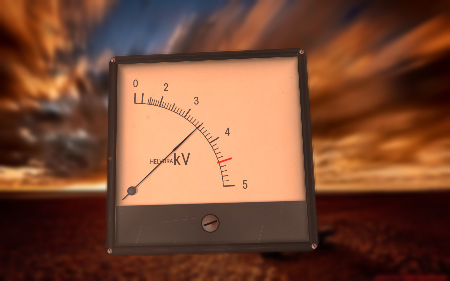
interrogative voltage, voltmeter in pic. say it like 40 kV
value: 3.5 kV
